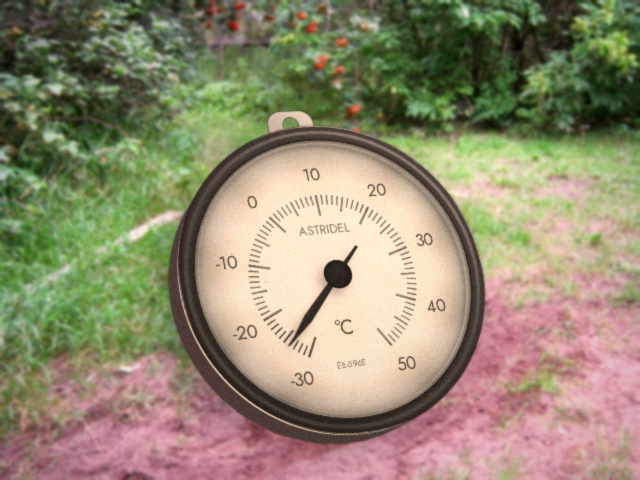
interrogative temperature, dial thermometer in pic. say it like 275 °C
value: -26 °C
